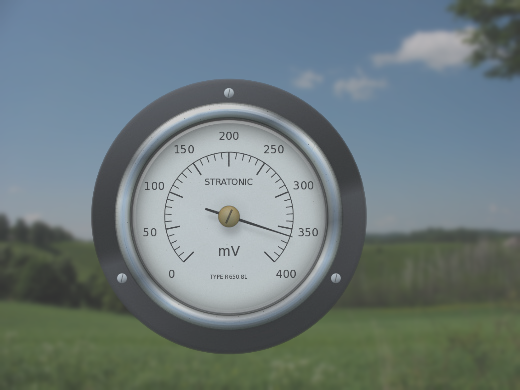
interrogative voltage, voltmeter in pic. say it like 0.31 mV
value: 360 mV
